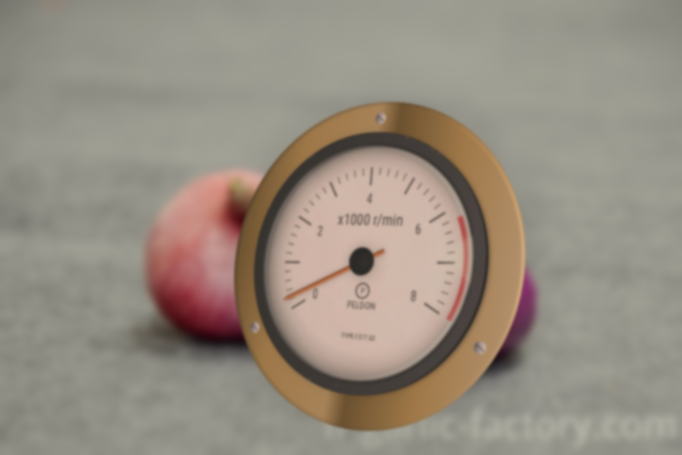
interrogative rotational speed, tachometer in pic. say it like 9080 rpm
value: 200 rpm
